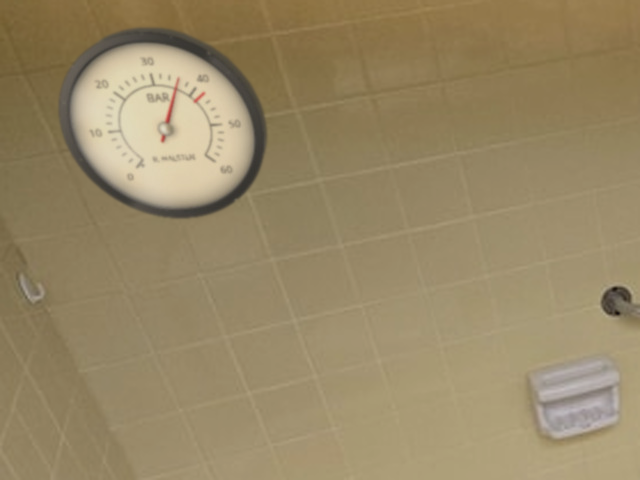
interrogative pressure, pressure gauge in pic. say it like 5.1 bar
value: 36 bar
